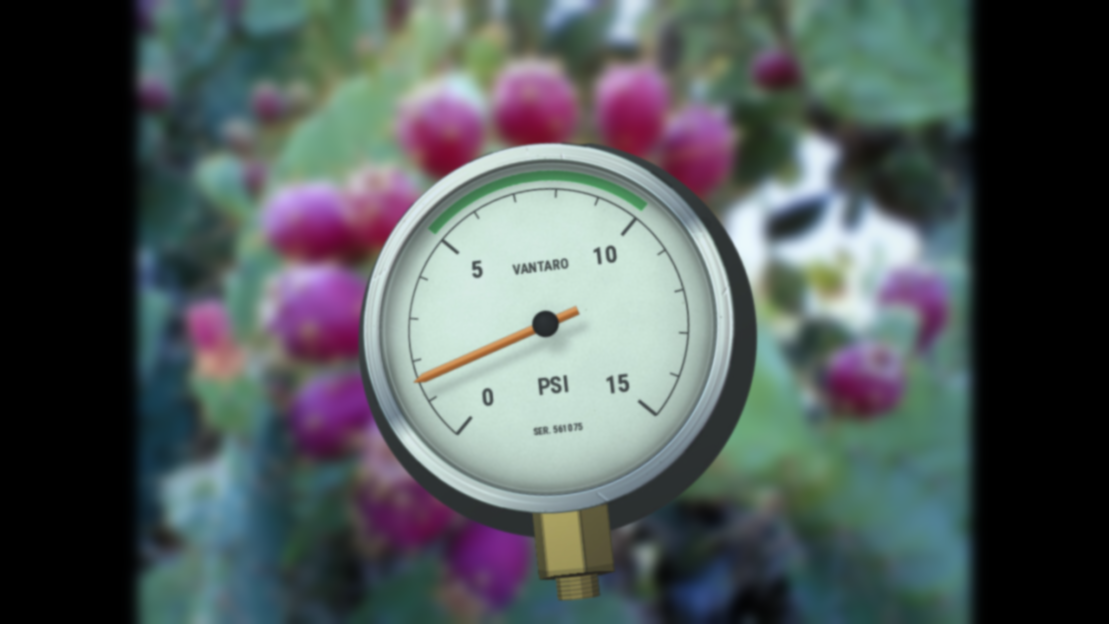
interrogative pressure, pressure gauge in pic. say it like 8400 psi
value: 1.5 psi
